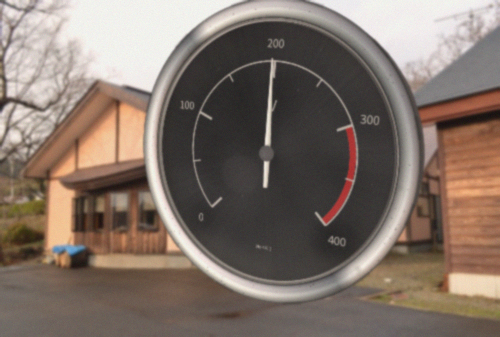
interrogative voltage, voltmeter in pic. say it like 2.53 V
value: 200 V
